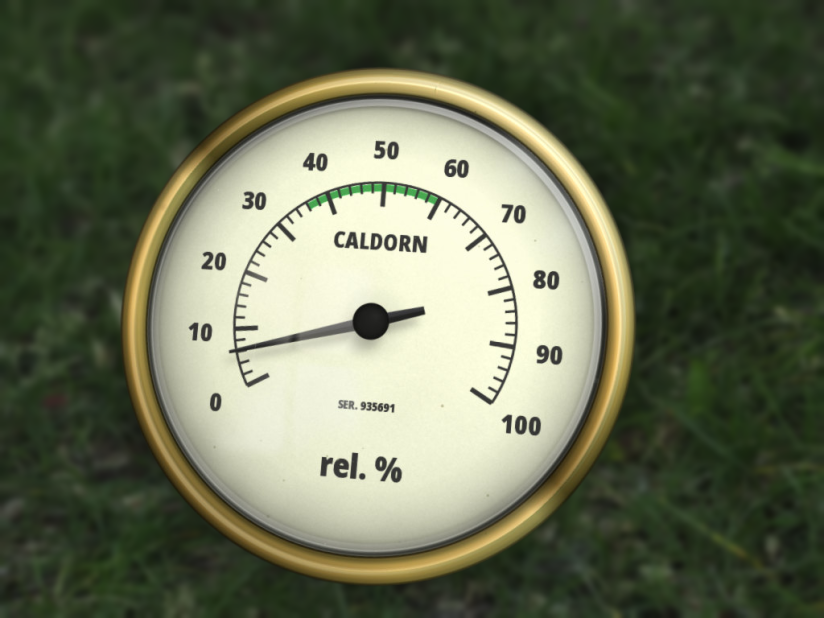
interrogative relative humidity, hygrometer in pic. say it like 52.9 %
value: 6 %
